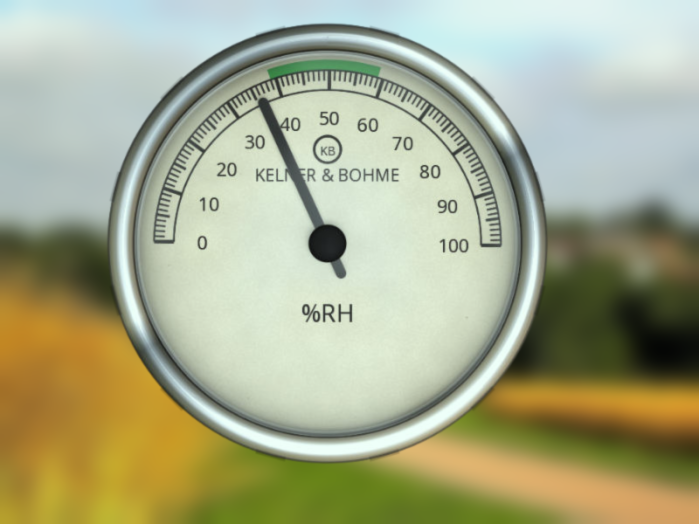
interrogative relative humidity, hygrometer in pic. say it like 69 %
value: 36 %
